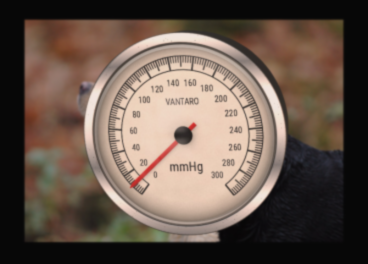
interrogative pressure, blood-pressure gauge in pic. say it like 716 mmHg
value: 10 mmHg
